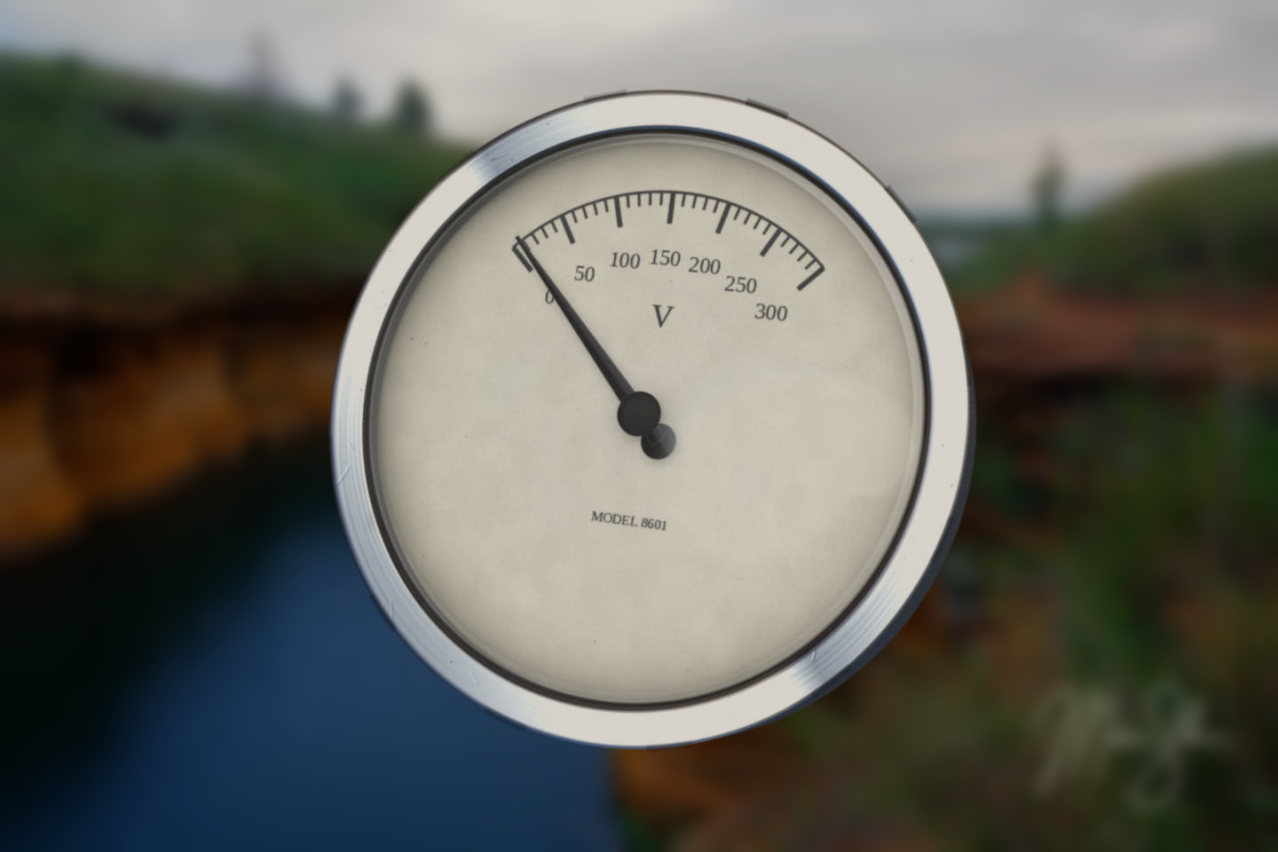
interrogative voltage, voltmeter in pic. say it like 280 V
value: 10 V
